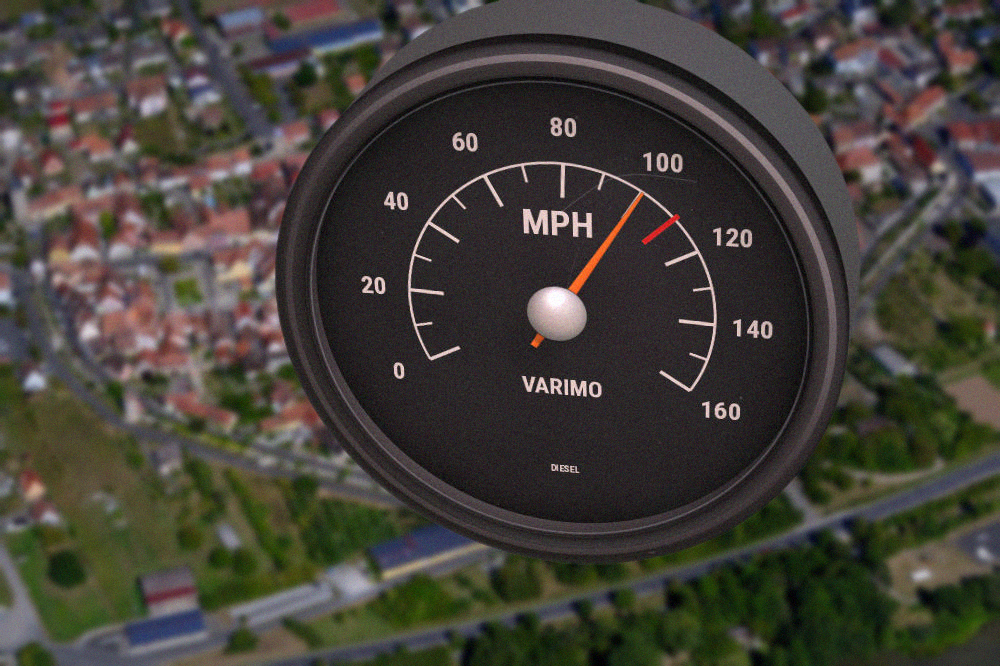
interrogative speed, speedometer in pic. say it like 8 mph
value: 100 mph
